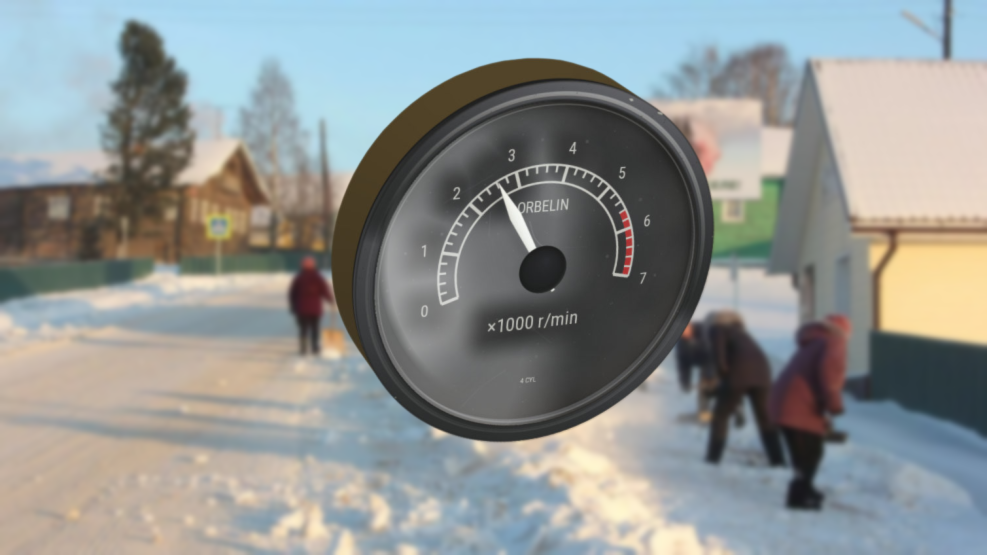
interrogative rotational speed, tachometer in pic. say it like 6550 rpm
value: 2600 rpm
